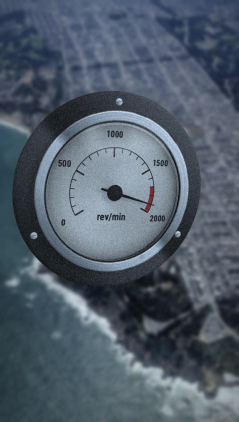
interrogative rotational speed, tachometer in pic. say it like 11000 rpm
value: 1900 rpm
